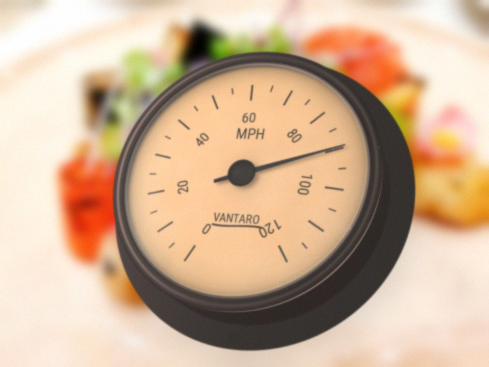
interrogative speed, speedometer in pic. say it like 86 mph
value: 90 mph
